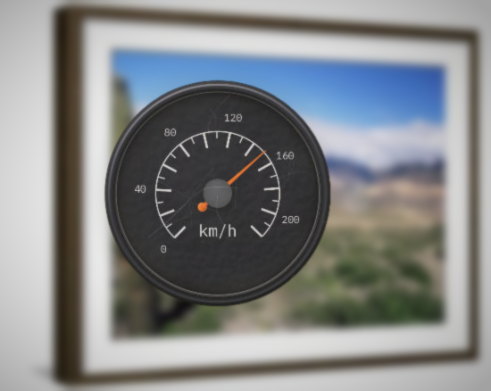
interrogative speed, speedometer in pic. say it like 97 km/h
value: 150 km/h
